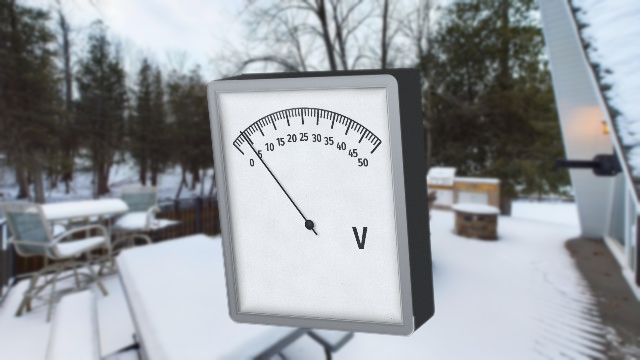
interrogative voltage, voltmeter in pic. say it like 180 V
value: 5 V
